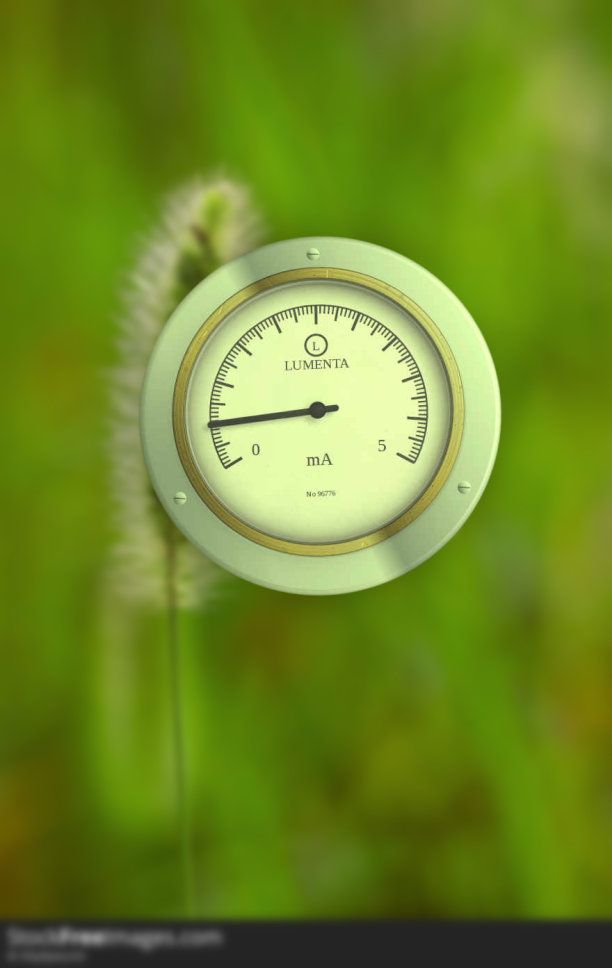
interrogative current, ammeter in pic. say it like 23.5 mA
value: 0.5 mA
